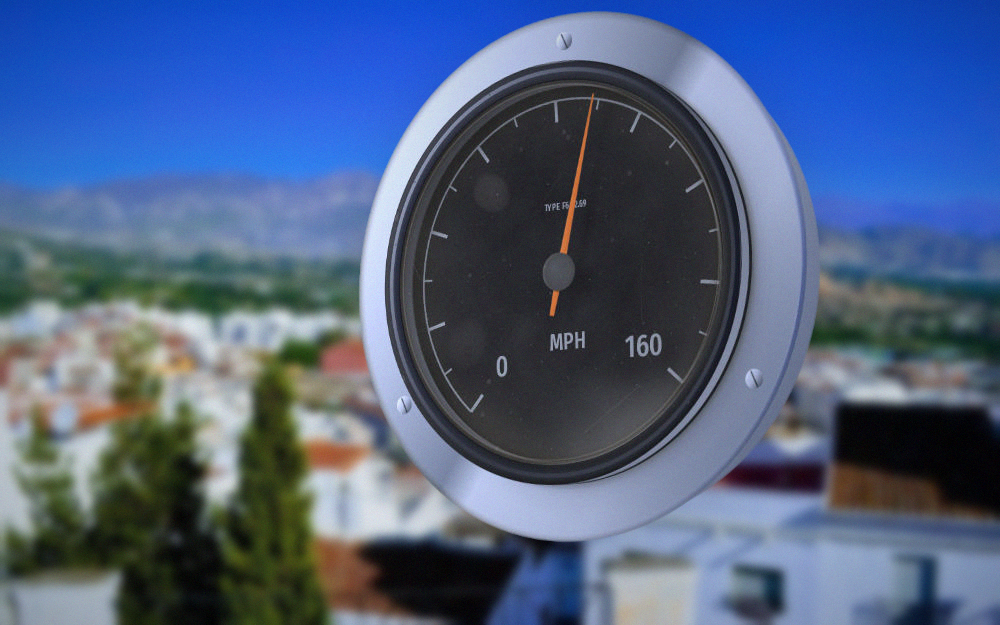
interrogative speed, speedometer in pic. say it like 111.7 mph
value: 90 mph
